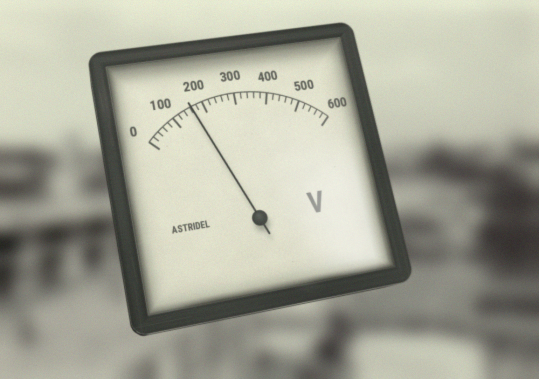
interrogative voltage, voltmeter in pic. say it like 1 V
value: 160 V
